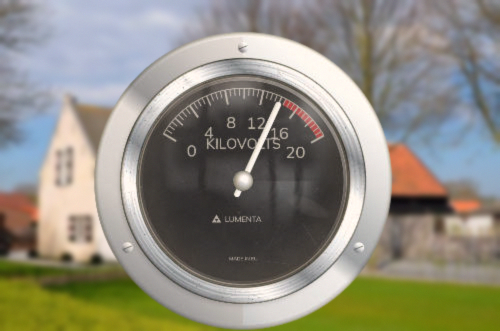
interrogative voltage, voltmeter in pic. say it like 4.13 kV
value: 14 kV
